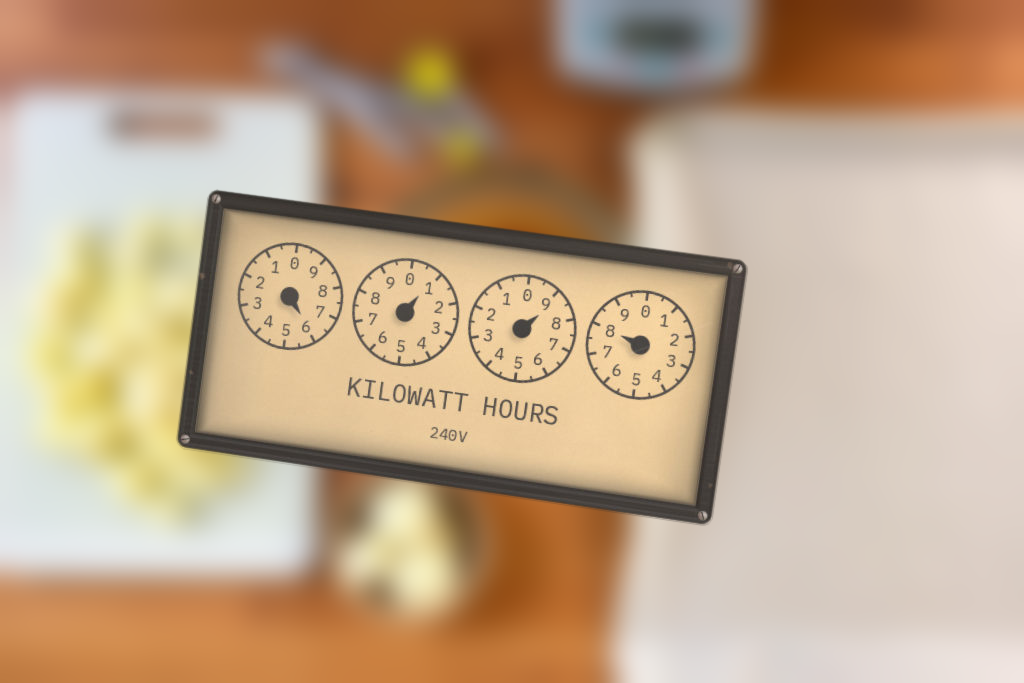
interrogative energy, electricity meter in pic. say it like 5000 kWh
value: 6088 kWh
